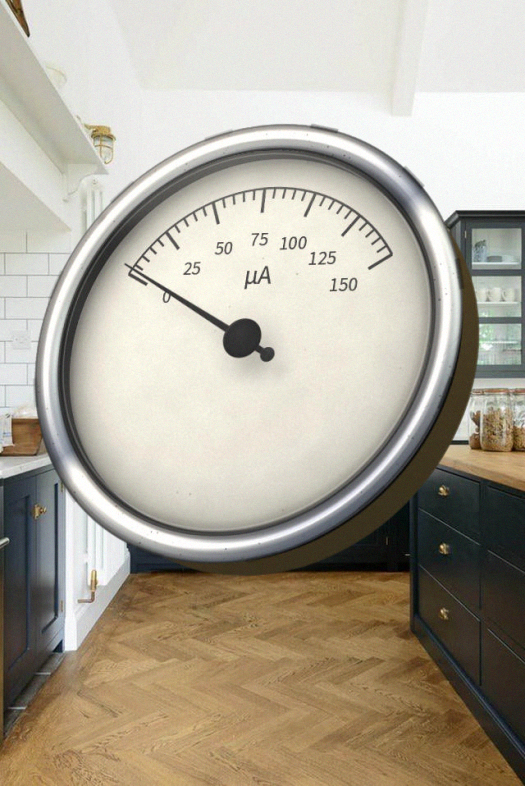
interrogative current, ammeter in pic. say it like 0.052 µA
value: 2.5 µA
